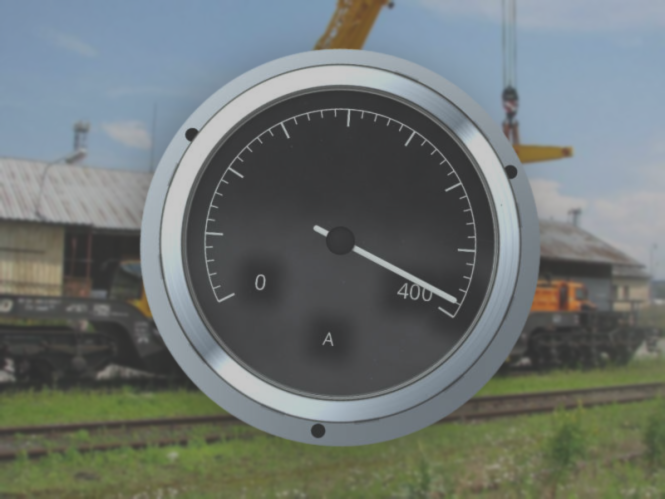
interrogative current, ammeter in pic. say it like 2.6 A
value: 390 A
